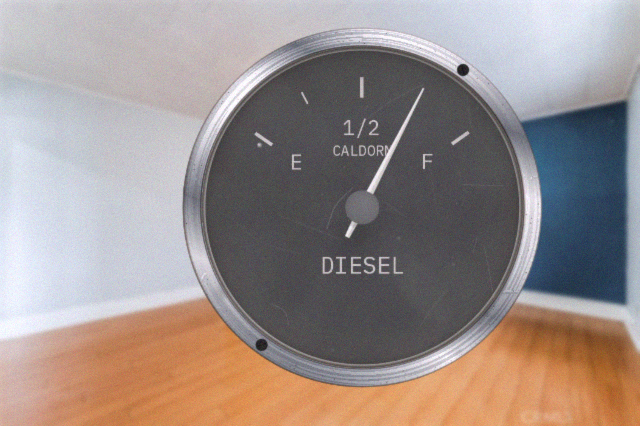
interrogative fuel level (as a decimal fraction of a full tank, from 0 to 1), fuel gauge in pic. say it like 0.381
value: 0.75
